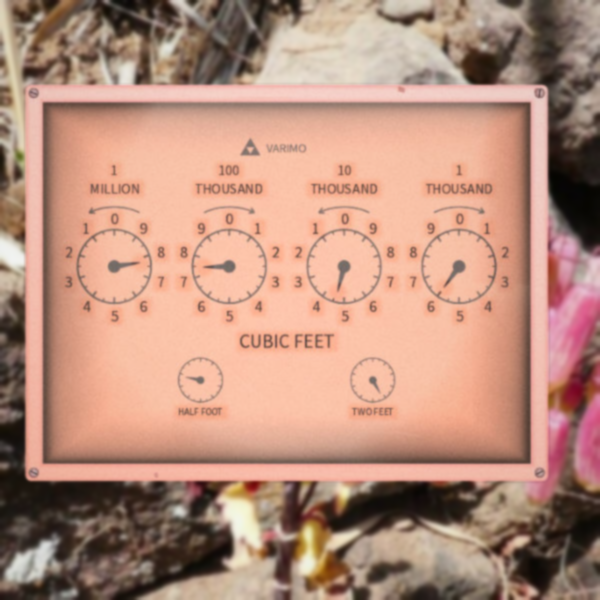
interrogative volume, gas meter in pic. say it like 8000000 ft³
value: 774600 ft³
